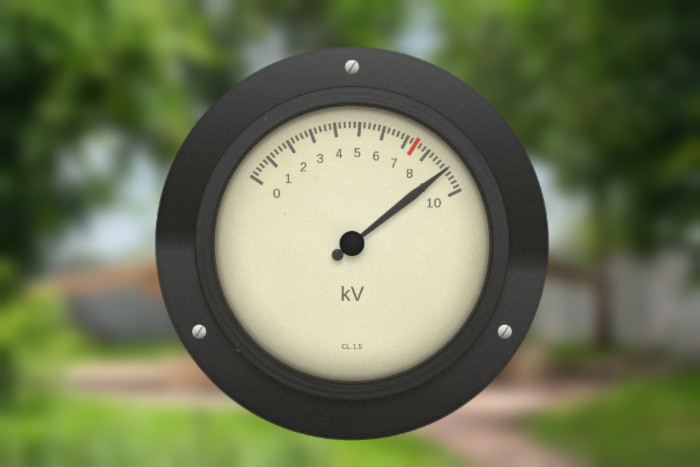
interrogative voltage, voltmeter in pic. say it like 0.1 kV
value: 9 kV
